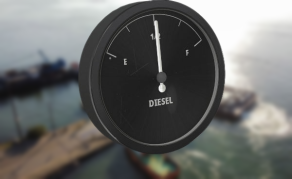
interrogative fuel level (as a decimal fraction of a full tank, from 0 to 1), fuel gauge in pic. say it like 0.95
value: 0.5
